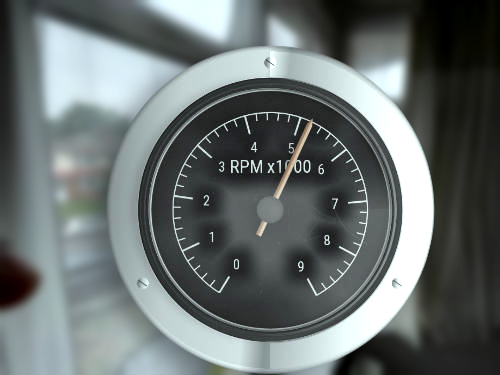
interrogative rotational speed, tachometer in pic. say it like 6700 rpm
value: 5200 rpm
